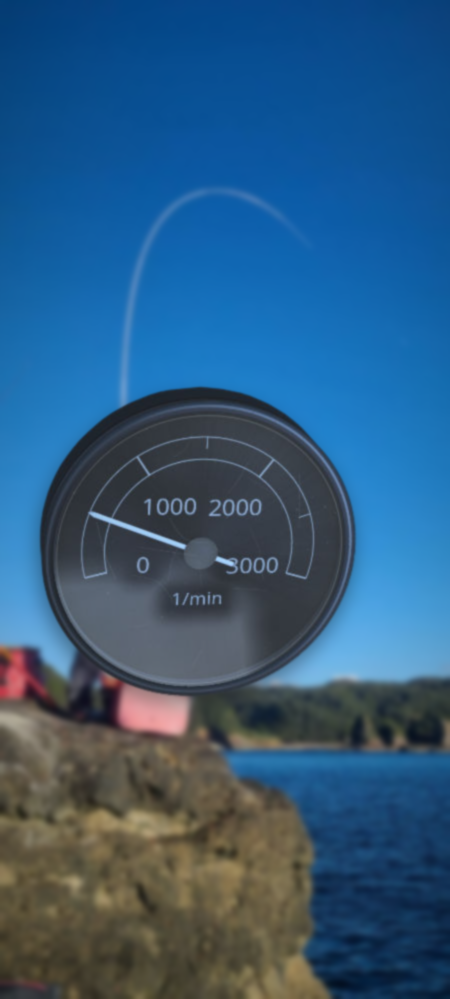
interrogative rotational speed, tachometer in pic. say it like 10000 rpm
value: 500 rpm
